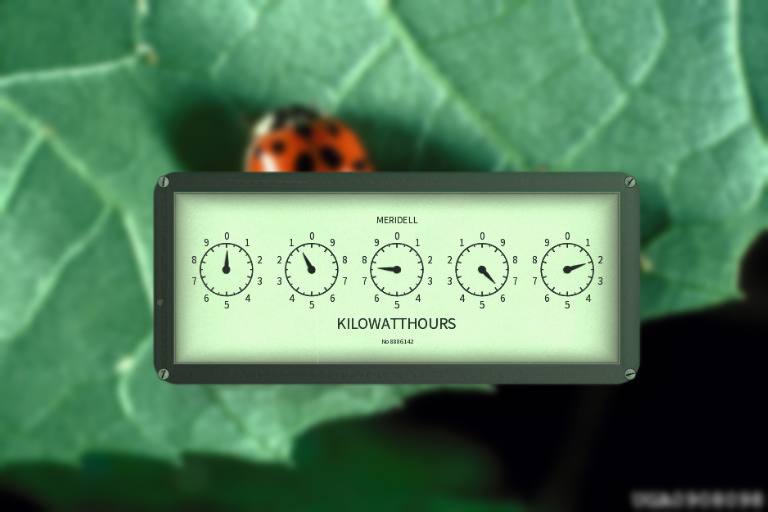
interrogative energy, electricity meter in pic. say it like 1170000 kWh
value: 762 kWh
